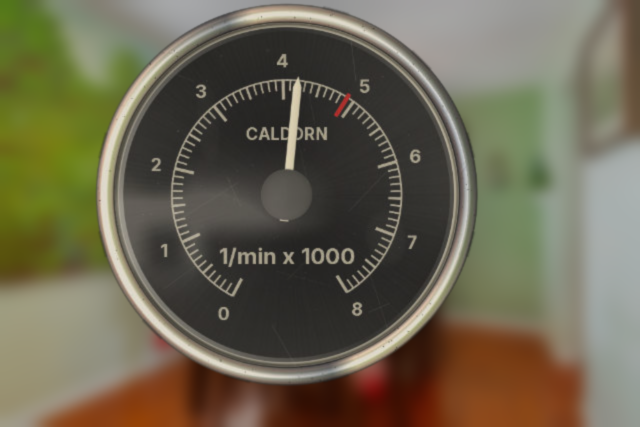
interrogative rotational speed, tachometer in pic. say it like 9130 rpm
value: 4200 rpm
